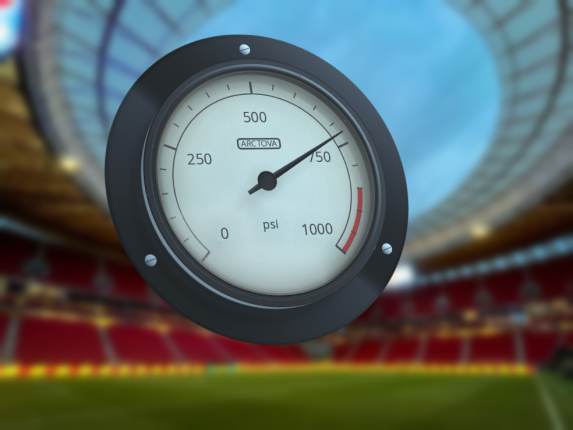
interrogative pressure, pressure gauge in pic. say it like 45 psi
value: 725 psi
